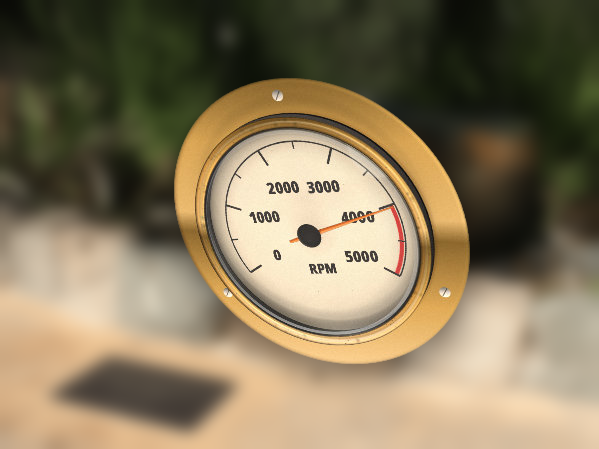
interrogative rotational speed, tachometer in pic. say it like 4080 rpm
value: 4000 rpm
